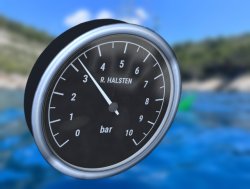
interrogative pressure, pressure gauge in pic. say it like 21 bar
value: 3.25 bar
